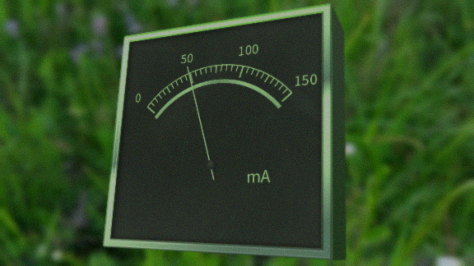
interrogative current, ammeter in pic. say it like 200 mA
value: 50 mA
